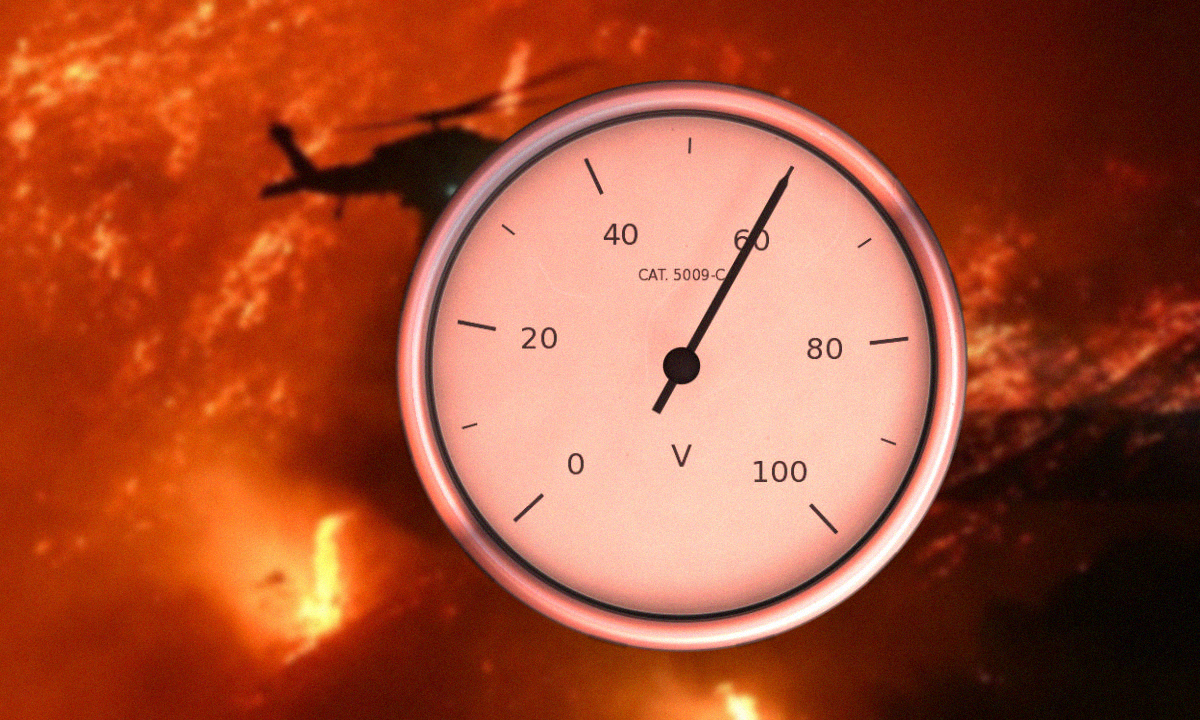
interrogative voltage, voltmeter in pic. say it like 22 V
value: 60 V
